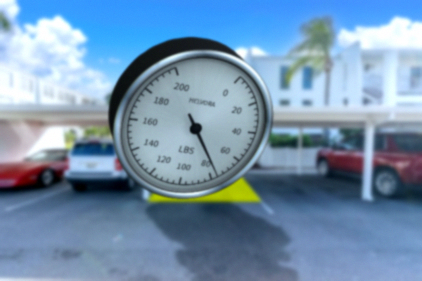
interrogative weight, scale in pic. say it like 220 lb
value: 76 lb
